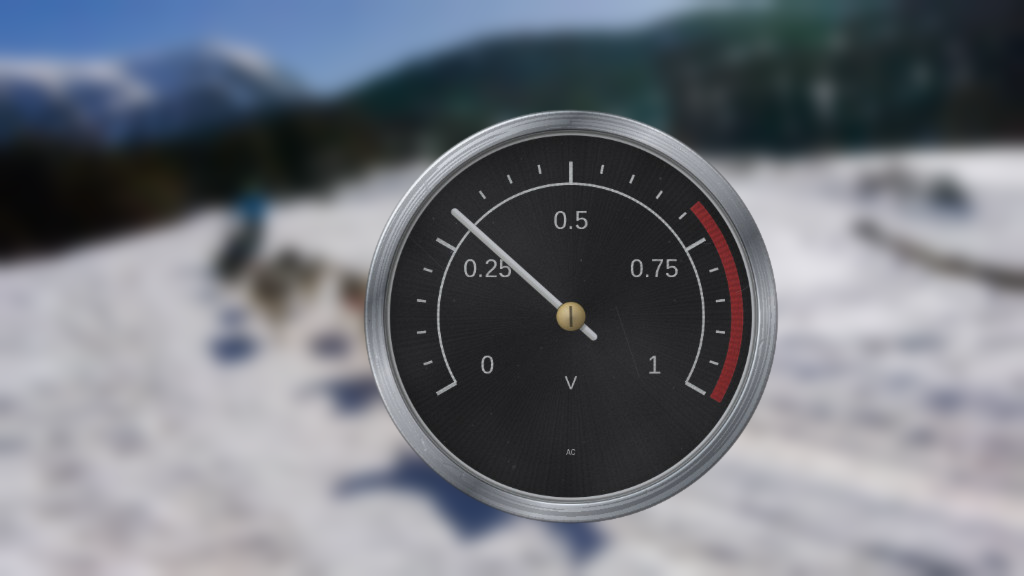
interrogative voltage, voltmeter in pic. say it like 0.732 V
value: 0.3 V
